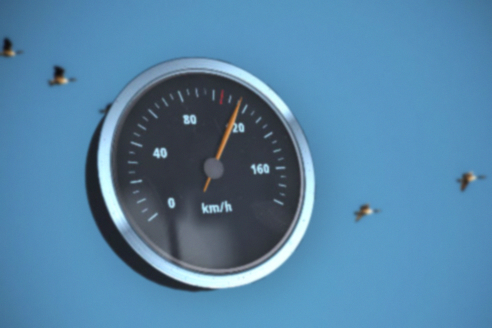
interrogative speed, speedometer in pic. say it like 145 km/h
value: 115 km/h
